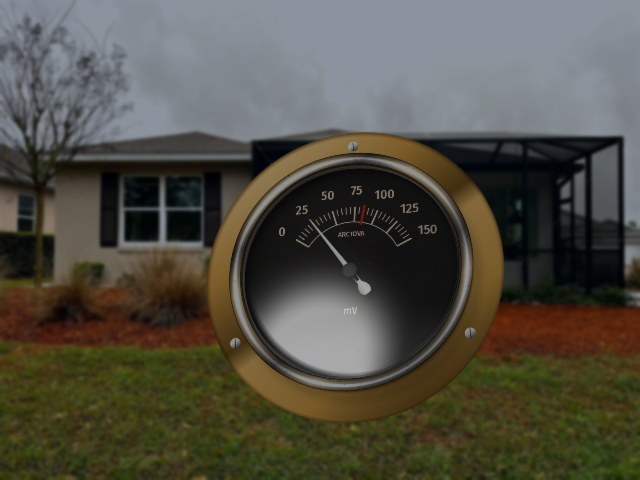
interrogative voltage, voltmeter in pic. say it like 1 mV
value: 25 mV
